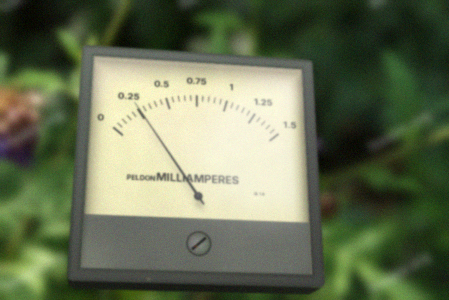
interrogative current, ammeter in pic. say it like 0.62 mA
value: 0.25 mA
